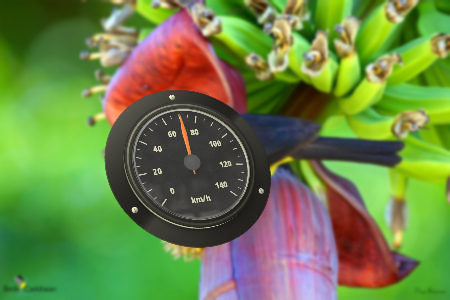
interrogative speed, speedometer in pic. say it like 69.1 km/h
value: 70 km/h
